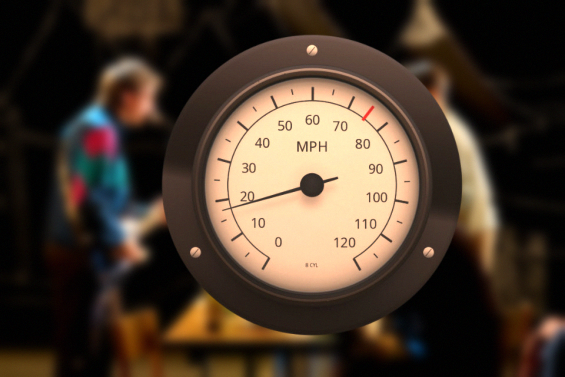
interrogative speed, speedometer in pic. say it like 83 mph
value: 17.5 mph
